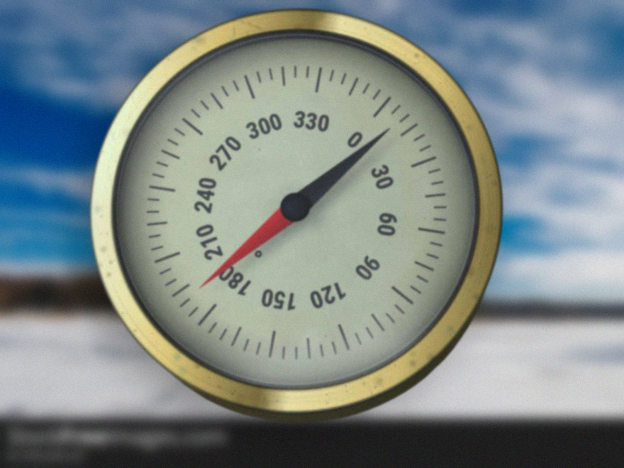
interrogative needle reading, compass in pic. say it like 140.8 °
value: 190 °
